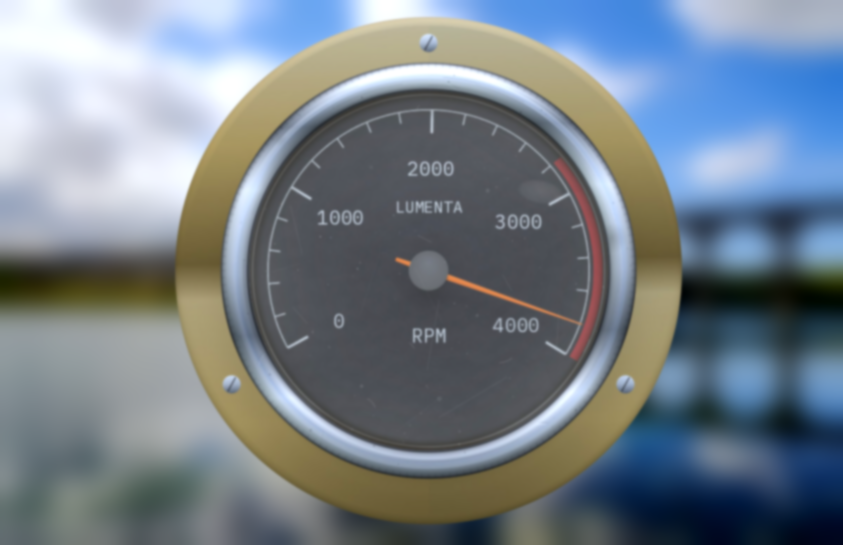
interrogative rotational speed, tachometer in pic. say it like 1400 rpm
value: 3800 rpm
